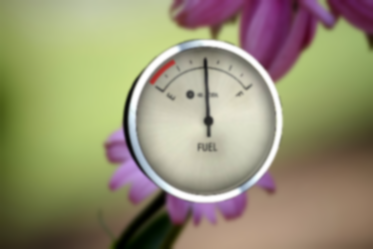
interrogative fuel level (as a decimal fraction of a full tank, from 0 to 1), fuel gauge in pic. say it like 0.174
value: 0.5
